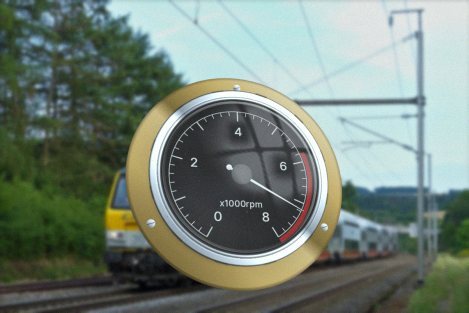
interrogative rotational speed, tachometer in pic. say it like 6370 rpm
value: 7200 rpm
